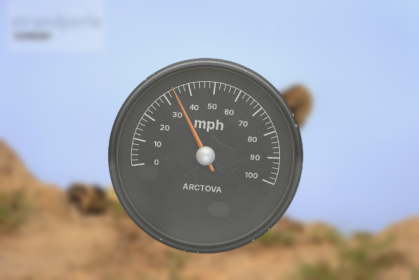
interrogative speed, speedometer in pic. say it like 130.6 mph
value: 34 mph
